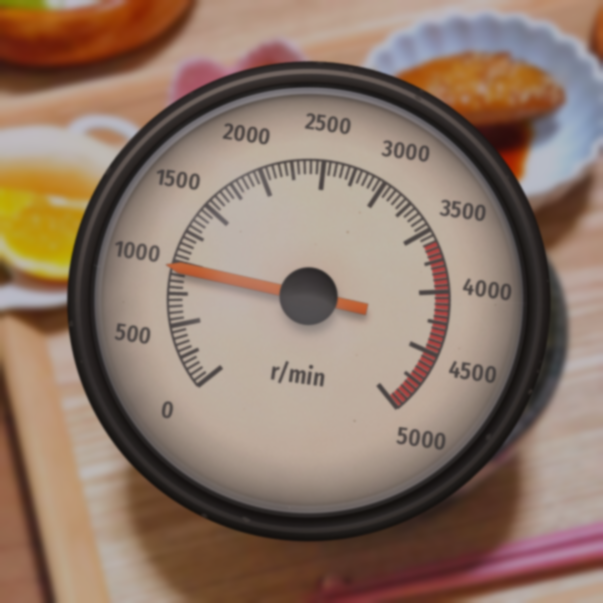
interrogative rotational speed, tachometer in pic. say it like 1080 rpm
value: 950 rpm
